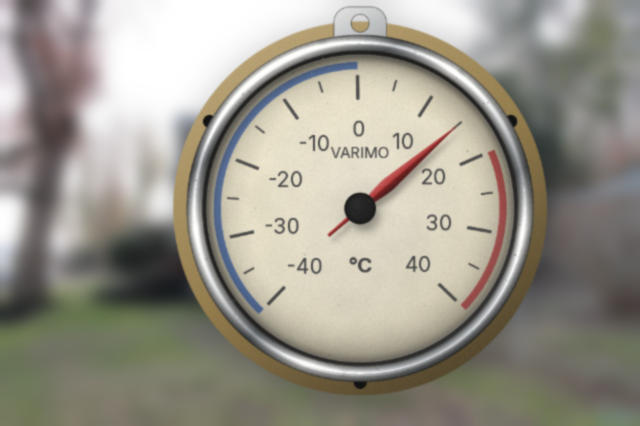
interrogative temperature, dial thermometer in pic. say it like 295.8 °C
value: 15 °C
